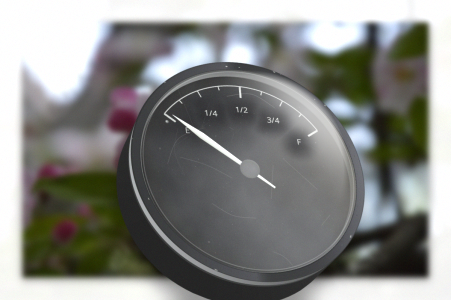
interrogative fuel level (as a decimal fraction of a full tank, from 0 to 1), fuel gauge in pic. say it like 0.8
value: 0
